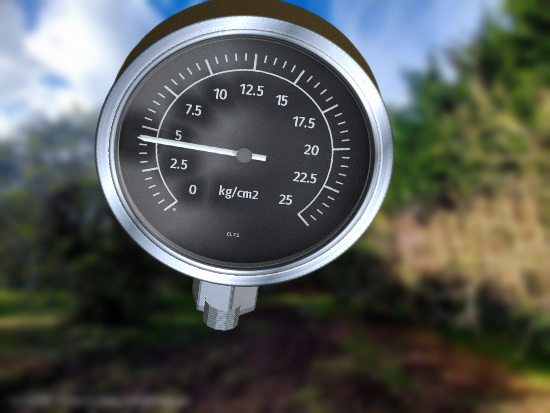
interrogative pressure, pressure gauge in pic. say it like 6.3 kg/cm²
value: 4.5 kg/cm²
